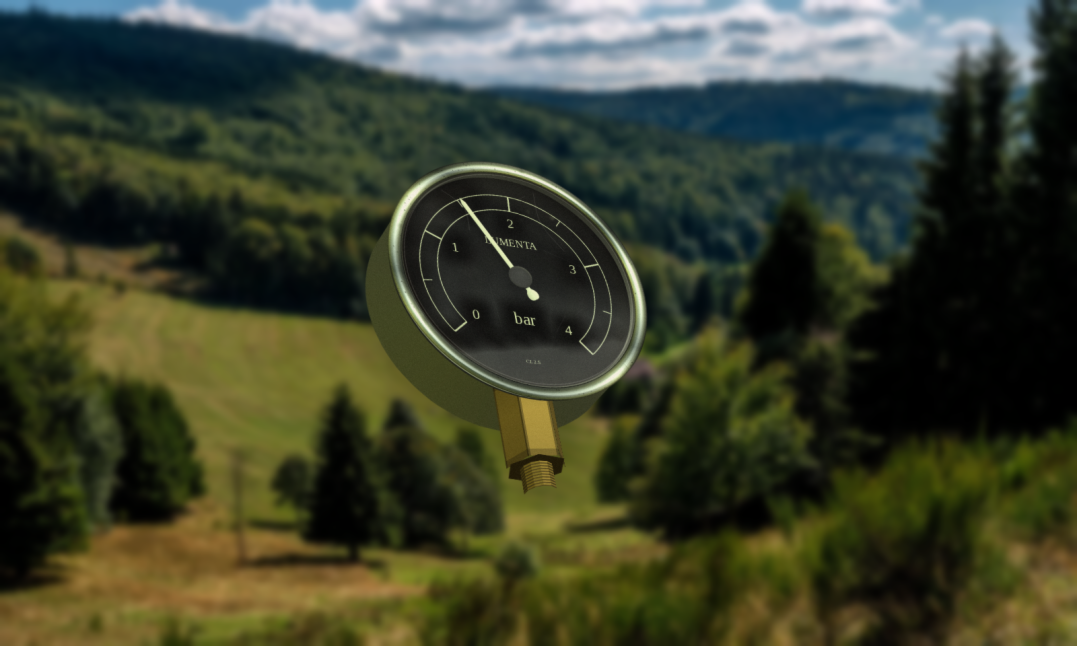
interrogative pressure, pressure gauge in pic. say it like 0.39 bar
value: 1.5 bar
